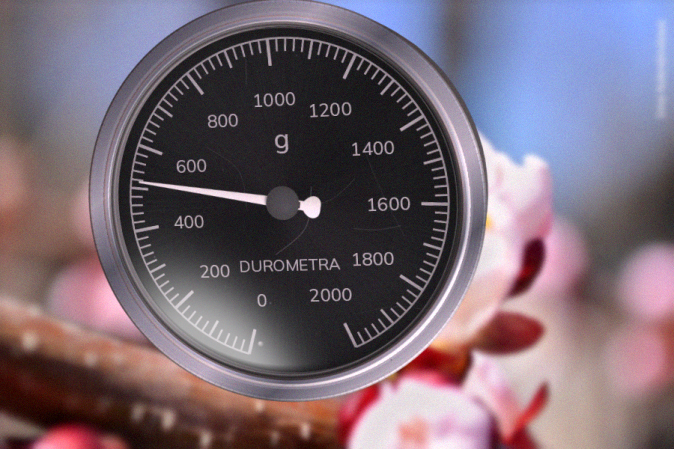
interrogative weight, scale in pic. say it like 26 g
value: 520 g
